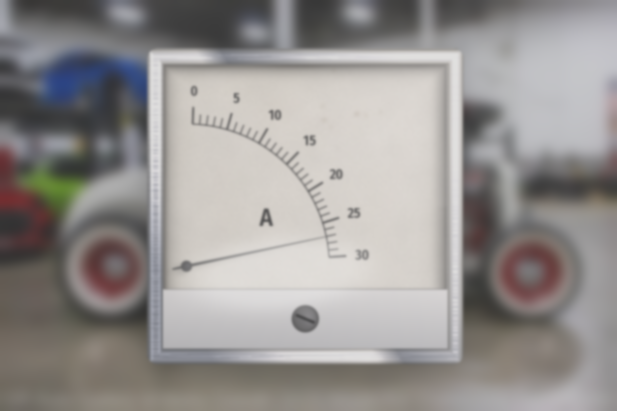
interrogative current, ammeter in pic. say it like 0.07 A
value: 27 A
